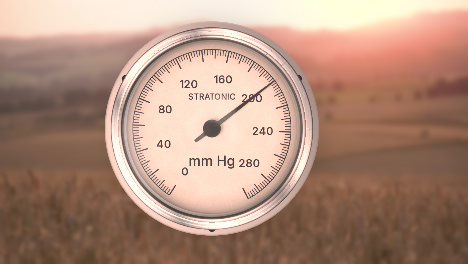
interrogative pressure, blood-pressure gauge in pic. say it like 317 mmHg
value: 200 mmHg
